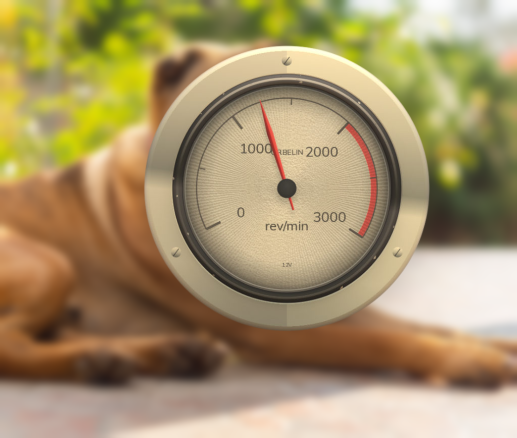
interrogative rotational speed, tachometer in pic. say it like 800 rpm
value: 1250 rpm
